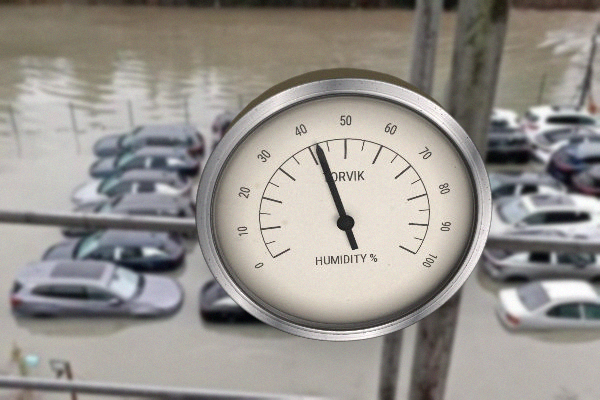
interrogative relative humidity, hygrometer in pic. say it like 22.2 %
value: 42.5 %
